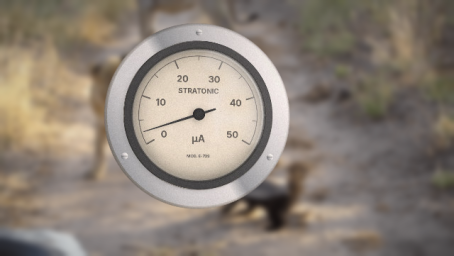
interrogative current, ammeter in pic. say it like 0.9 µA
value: 2.5 µA
